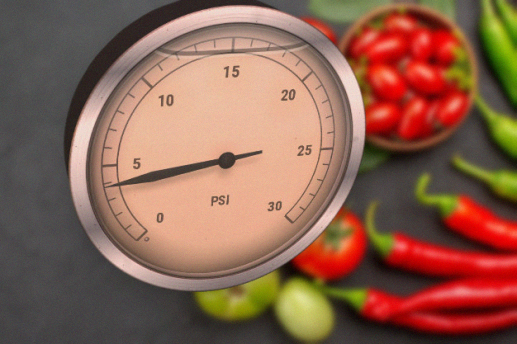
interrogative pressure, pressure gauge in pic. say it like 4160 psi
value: 4 psi
